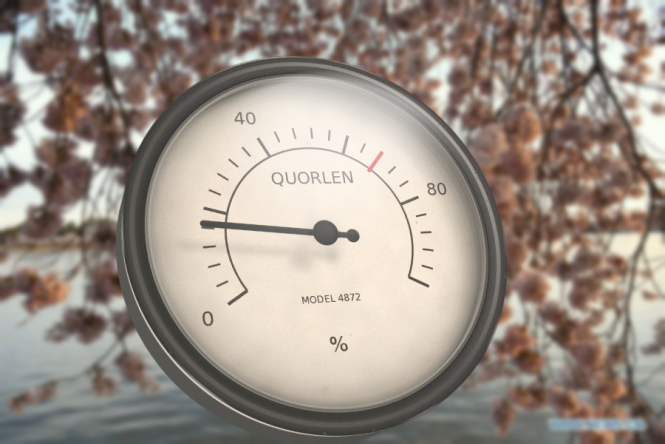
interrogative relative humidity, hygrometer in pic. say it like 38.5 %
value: 16 %
